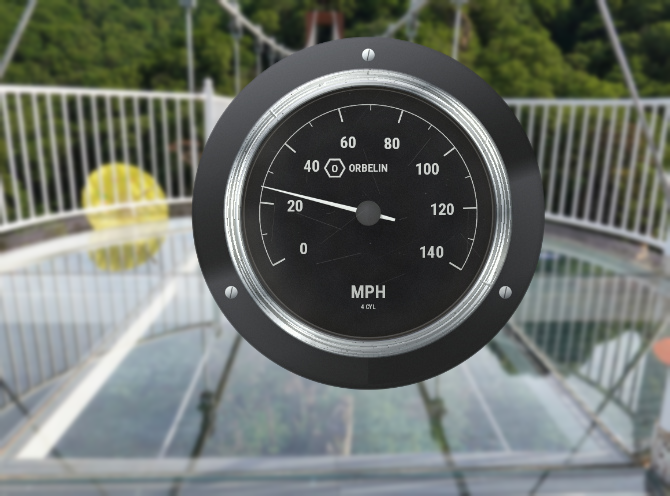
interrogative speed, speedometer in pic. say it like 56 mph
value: 25 mph
